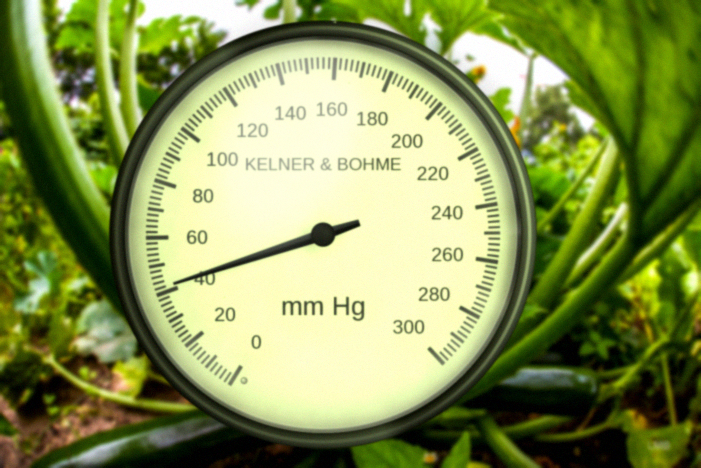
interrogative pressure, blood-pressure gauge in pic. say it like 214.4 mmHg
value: 42 mmHg
